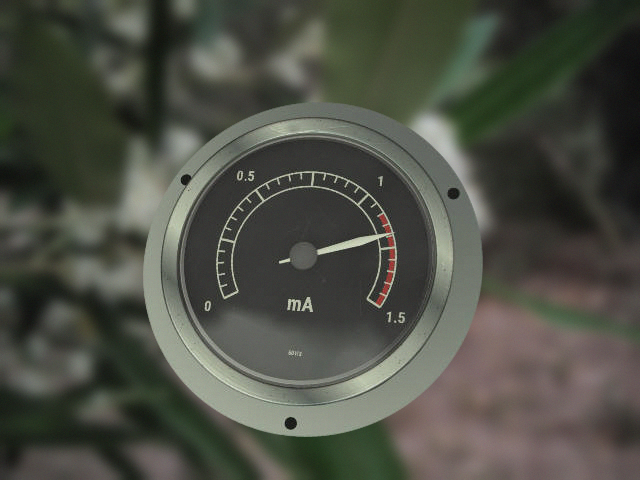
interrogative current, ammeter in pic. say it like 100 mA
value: 1.2 mA
